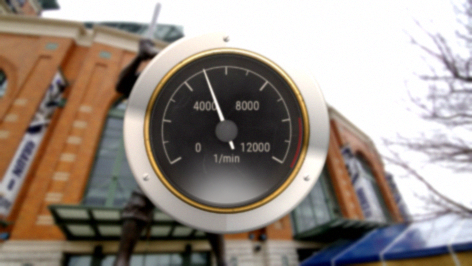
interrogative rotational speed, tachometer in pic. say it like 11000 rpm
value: 5000 rpm
